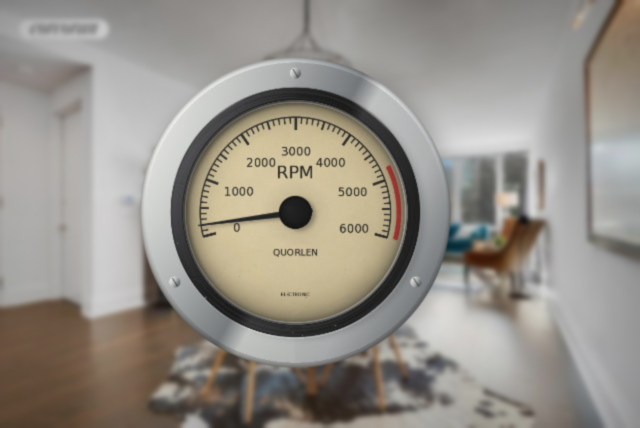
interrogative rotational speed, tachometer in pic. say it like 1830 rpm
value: 200 rpm
